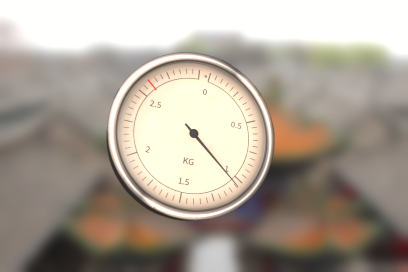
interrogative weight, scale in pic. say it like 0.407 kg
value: 1.05 kg
